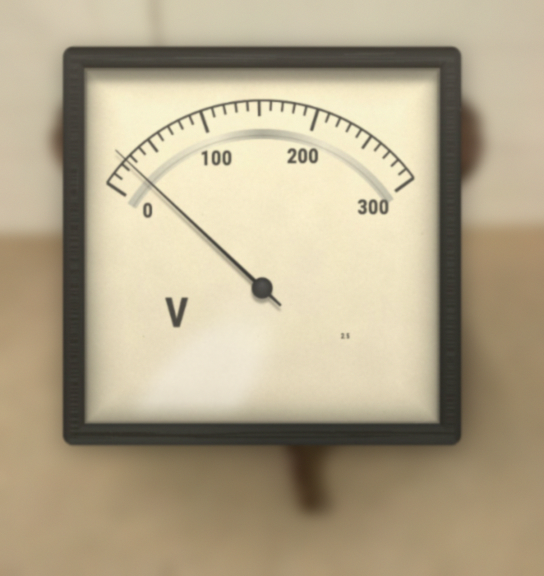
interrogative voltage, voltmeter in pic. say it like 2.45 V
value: 25 V
